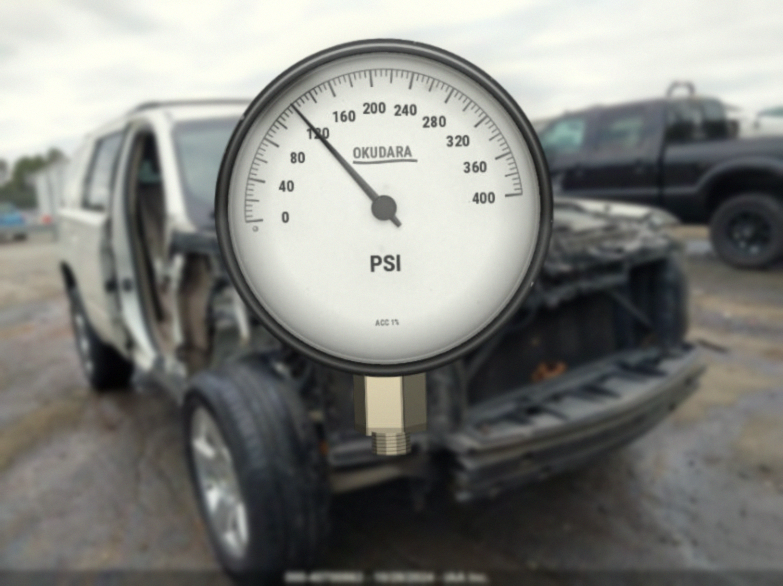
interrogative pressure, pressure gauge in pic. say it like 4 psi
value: 120 psi
